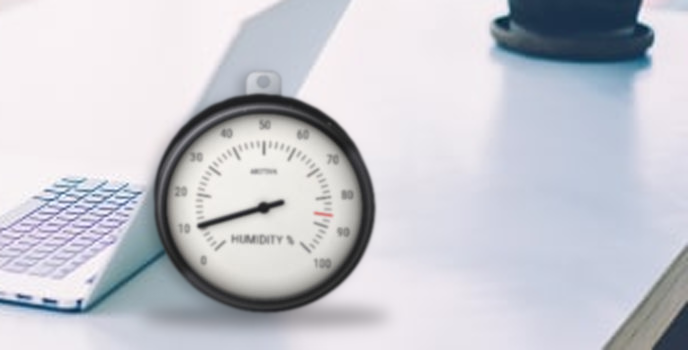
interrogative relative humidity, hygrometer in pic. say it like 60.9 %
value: 10 %
